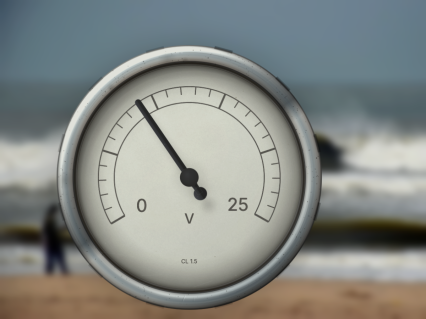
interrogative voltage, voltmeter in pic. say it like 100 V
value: 9 V
